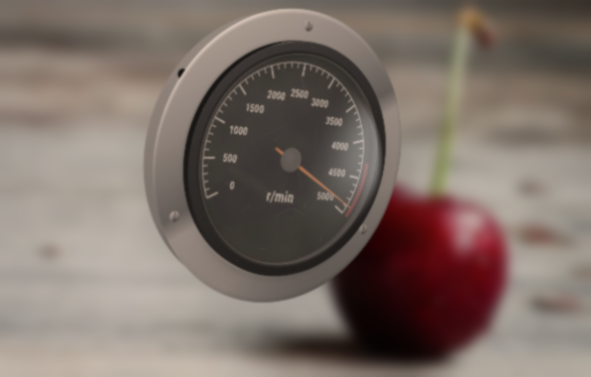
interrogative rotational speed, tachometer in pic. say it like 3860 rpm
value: 4900 rpm
